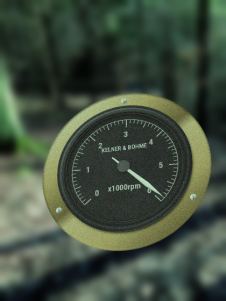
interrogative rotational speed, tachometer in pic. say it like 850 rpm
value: 5900 rpm
